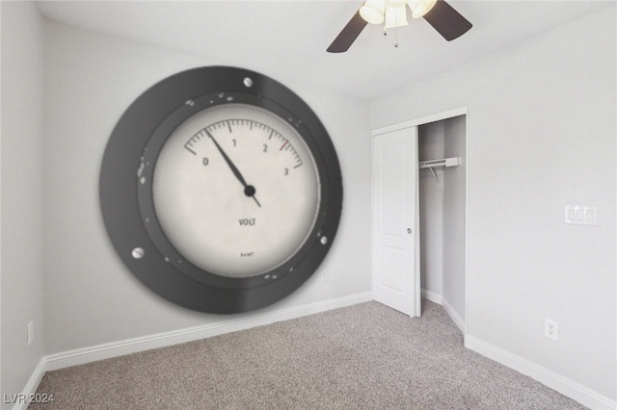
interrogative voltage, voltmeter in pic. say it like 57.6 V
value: 0.5 V
